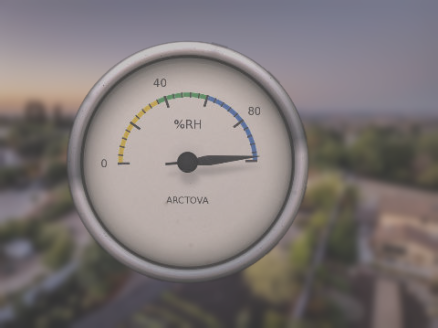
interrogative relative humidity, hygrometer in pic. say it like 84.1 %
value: 98 %
